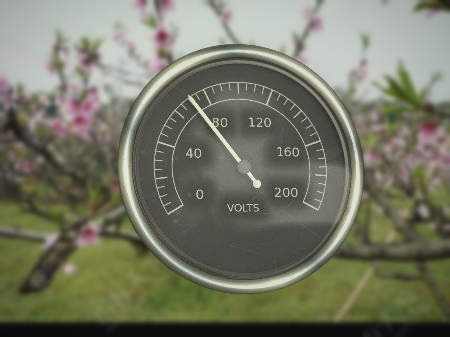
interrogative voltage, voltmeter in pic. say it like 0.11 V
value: 70 V
